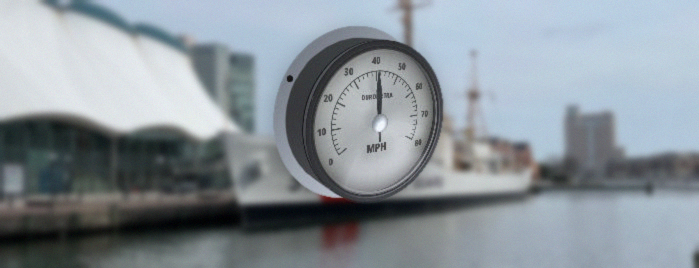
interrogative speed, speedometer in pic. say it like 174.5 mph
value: 40 mph
